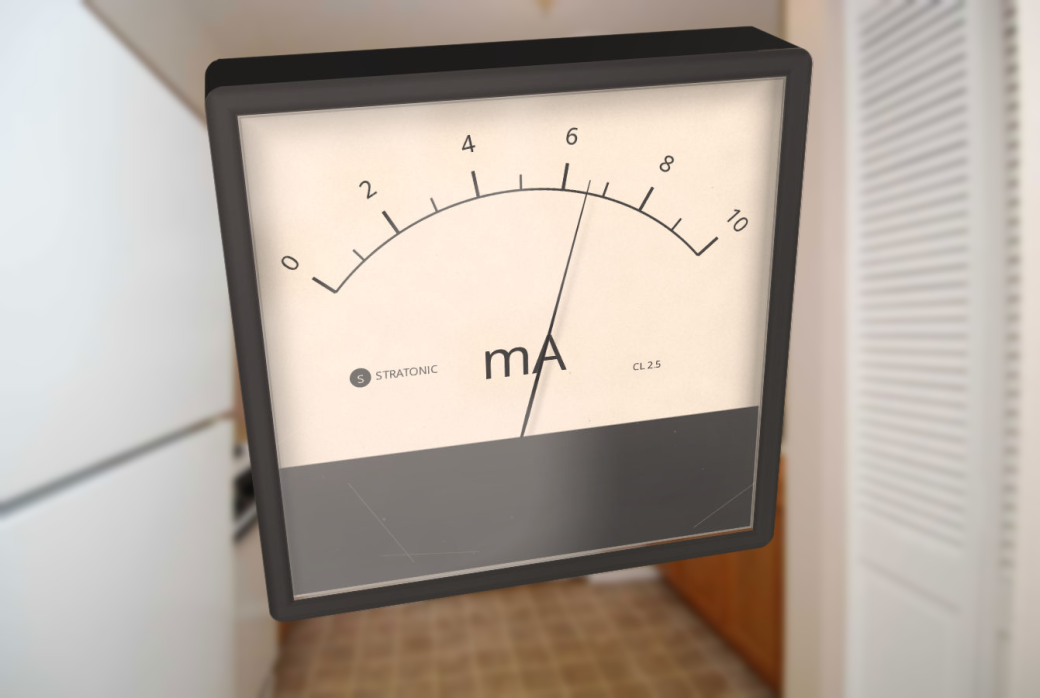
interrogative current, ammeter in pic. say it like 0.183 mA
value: 6.5 mA
